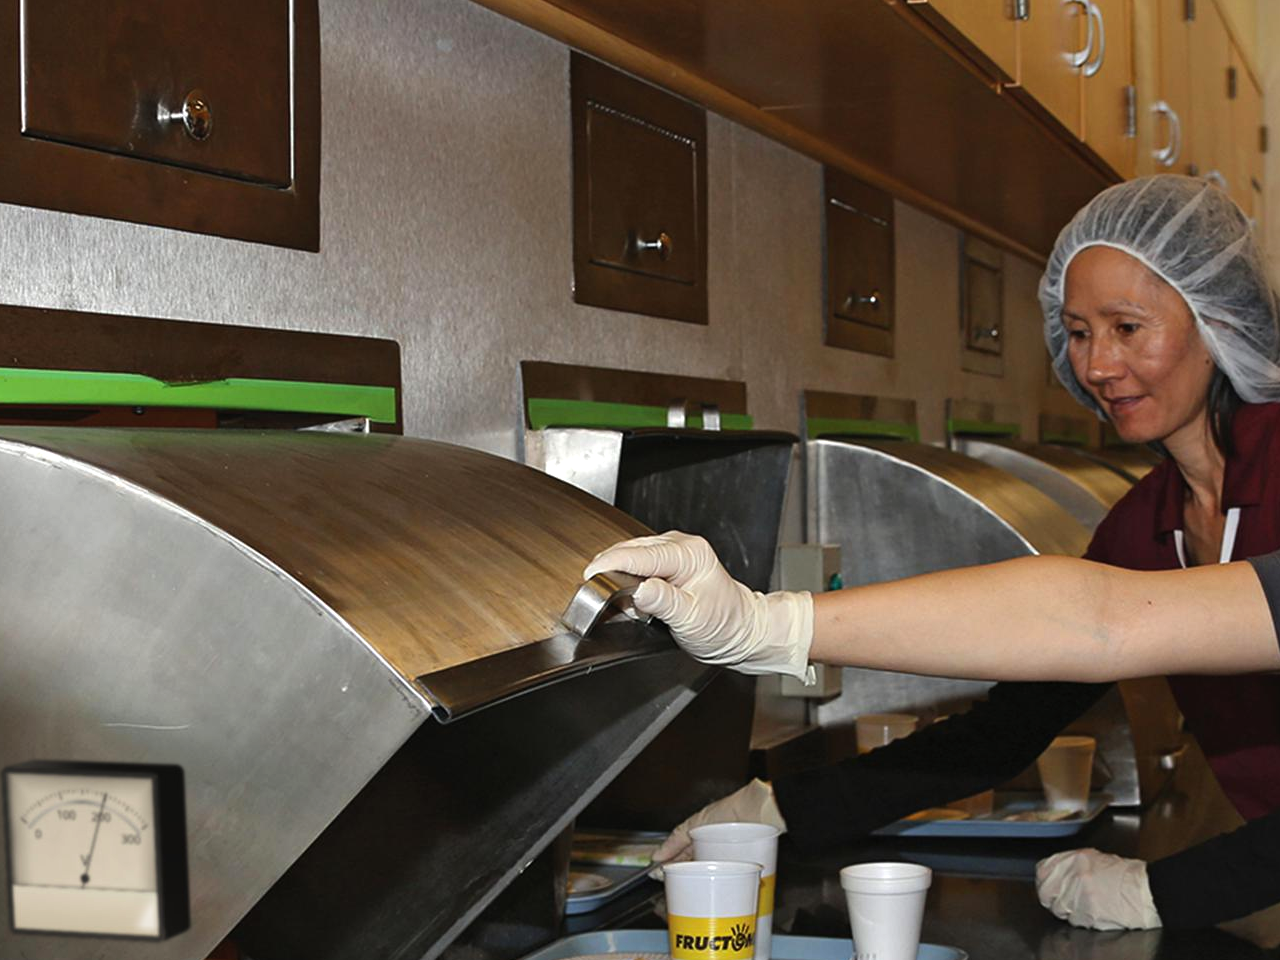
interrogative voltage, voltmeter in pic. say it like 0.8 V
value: 200 V
